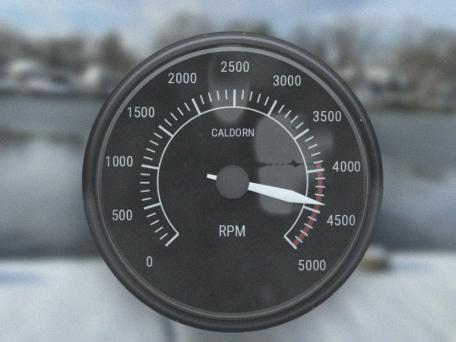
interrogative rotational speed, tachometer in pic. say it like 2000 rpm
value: 4400 rpm
